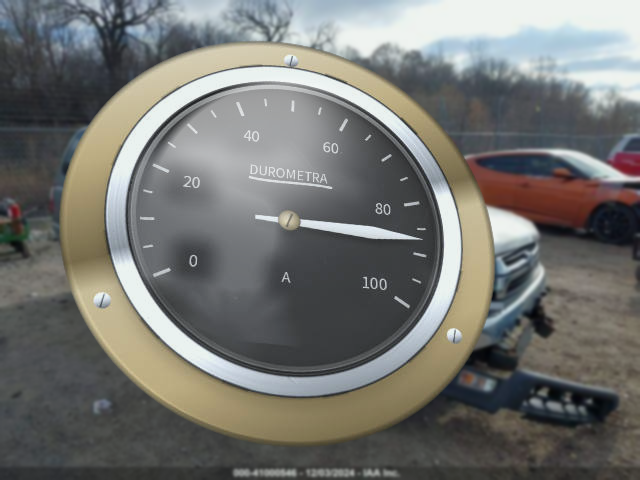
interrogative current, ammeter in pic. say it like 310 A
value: 87.5 A
